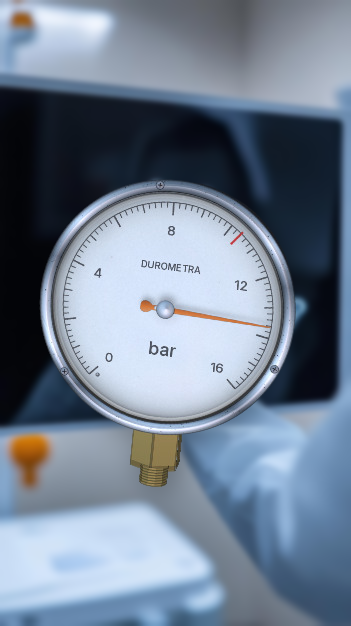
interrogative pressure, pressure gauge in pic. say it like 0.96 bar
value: 13.6 bar
